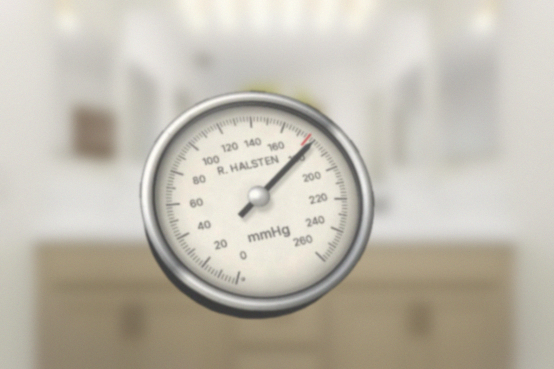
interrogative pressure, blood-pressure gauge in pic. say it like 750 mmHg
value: 180 mmHg
